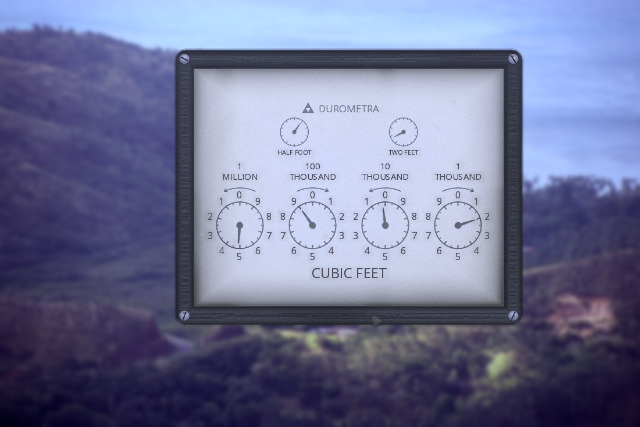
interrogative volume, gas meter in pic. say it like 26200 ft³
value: 490200 ft³
